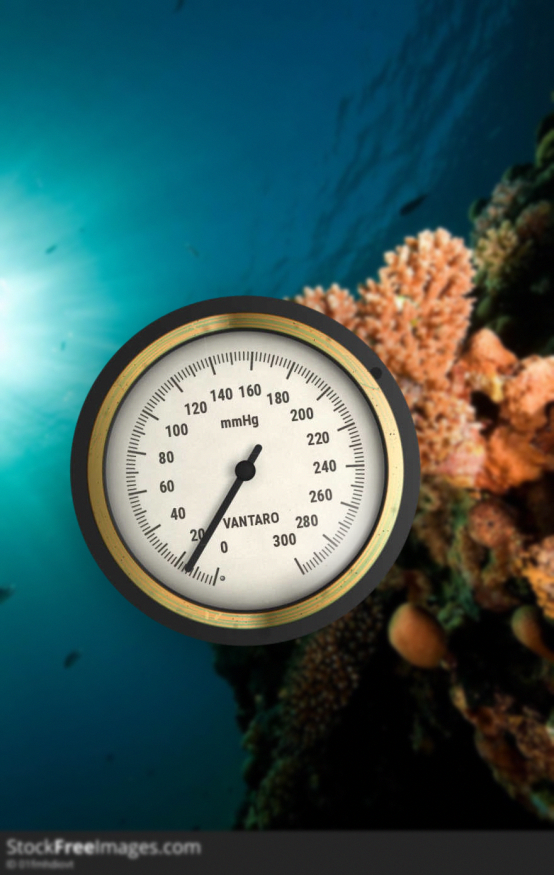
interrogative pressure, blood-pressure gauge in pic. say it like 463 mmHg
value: 14 mmHg
